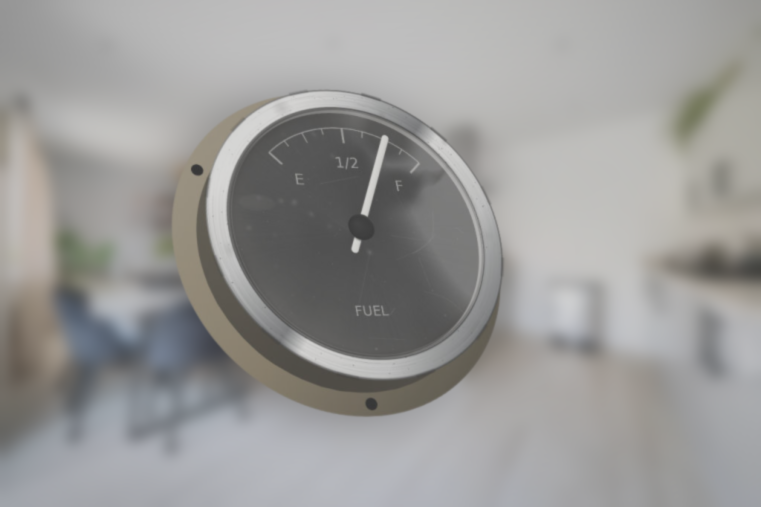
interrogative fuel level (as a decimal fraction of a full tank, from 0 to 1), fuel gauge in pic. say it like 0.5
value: 0.75
